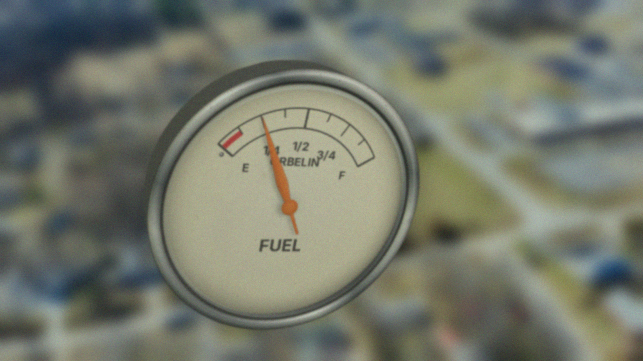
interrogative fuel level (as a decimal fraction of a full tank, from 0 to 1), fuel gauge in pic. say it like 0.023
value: 0.25
